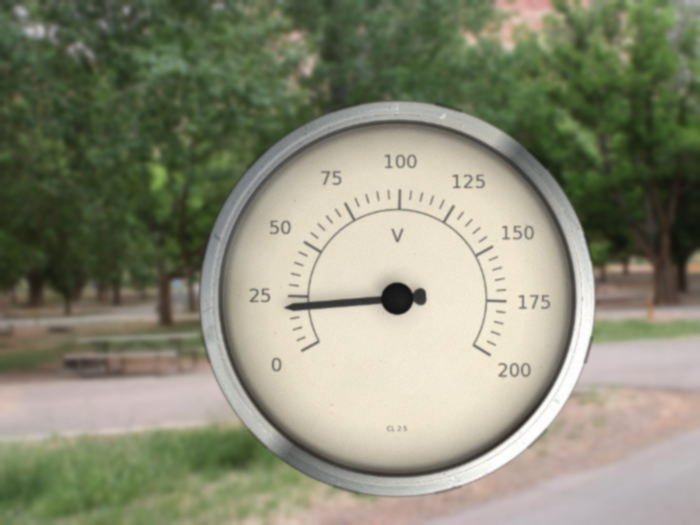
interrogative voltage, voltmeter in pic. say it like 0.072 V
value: 20 V
